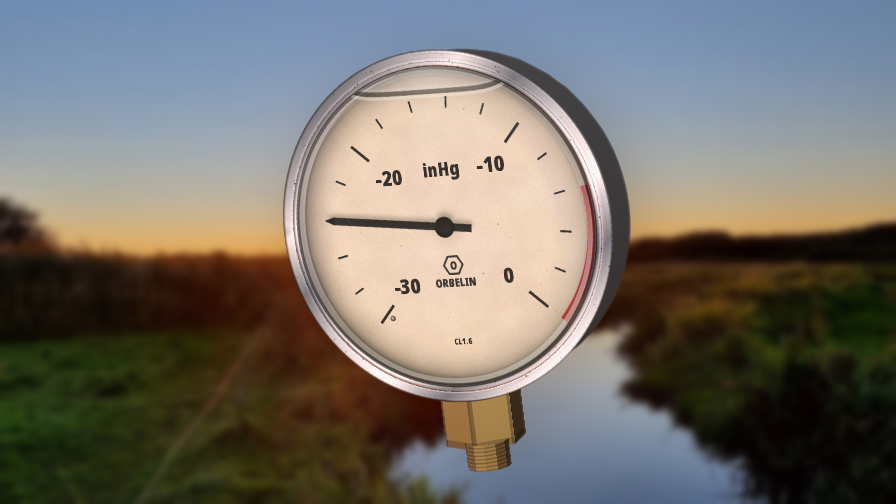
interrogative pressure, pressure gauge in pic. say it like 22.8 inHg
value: -24 inHg
